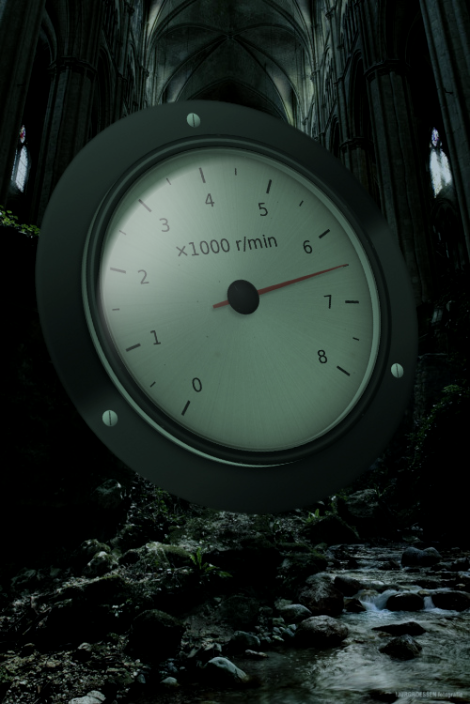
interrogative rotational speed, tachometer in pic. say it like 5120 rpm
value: 6500 rpm
